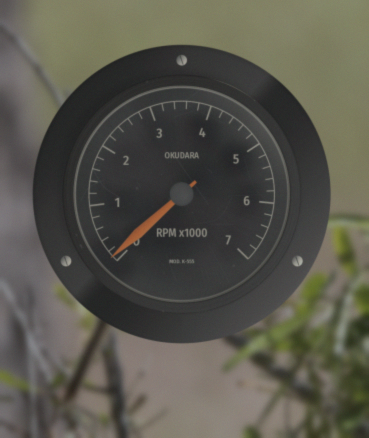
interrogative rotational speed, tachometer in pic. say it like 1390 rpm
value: 100 rpm
